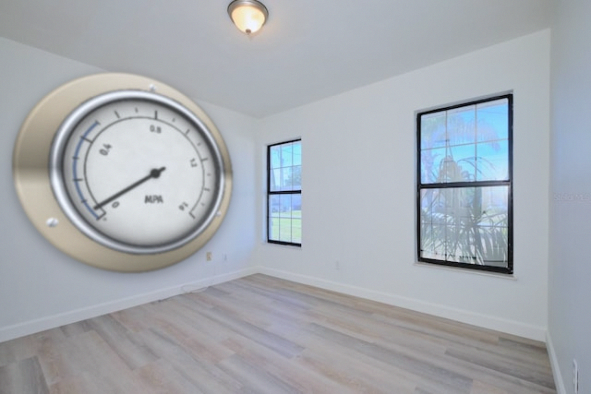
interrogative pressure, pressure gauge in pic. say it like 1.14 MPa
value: 0.05 MPa
